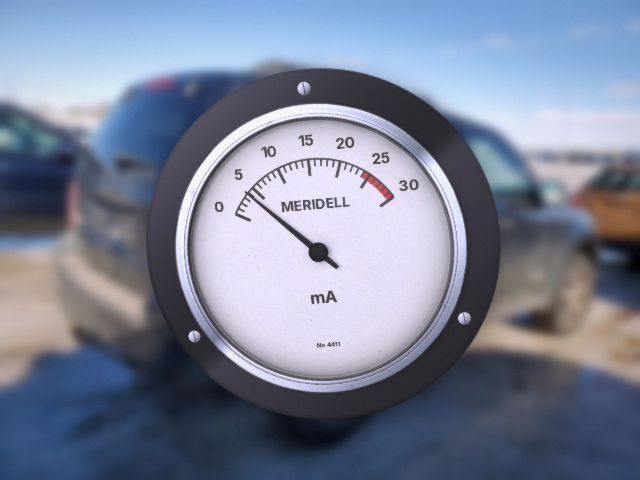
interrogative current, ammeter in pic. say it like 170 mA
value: 4 mA
